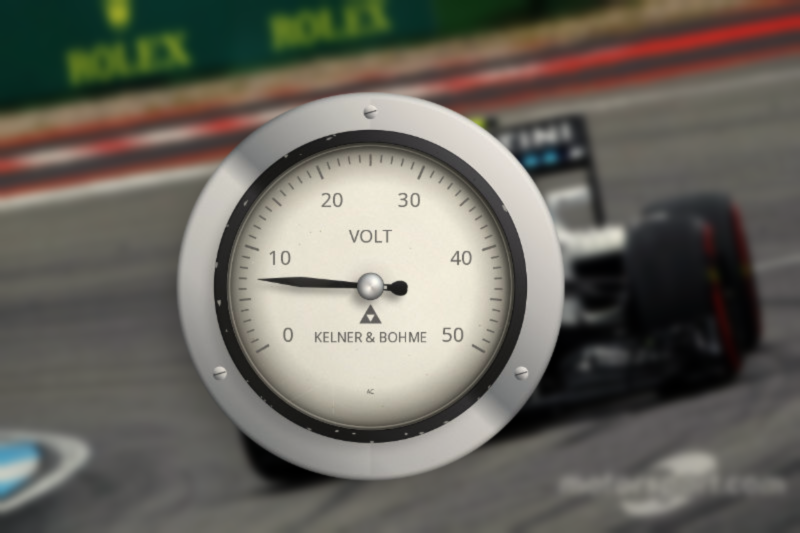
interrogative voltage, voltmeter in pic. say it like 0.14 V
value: 7 V
